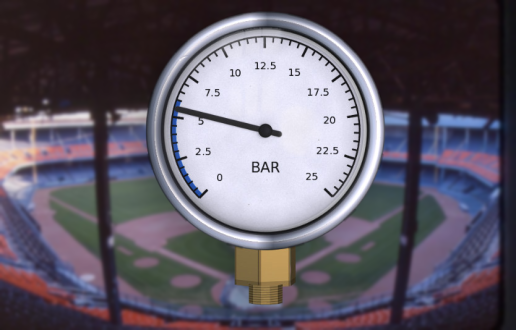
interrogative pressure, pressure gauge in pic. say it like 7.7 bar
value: 5.5 bar
